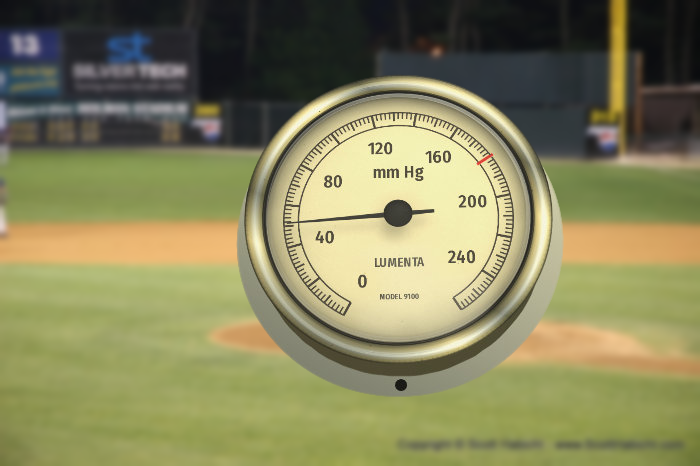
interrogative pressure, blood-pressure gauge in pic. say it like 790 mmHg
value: 50 mmHg
